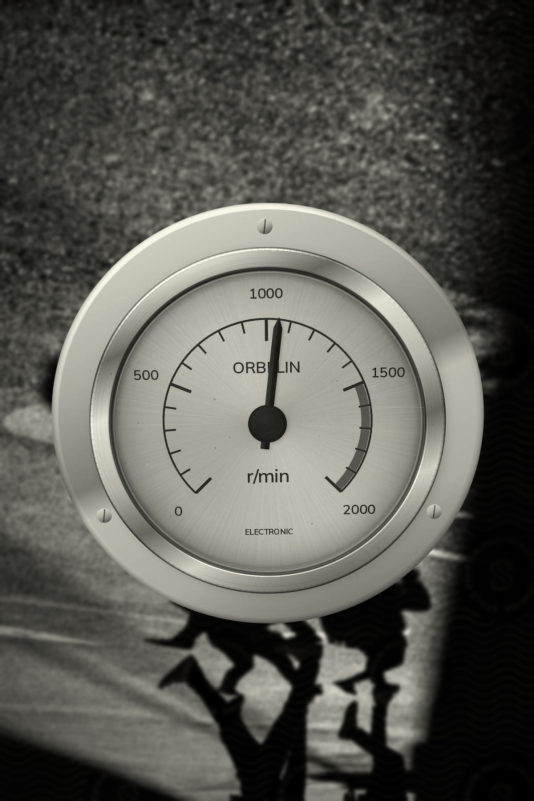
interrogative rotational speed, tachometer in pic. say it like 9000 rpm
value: 1050 rpm
